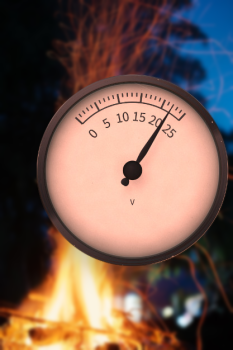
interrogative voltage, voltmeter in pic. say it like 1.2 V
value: 22 V
